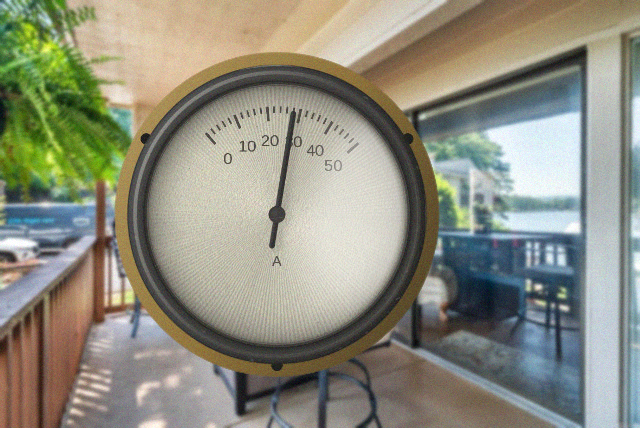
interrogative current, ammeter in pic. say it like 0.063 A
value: 28 A
